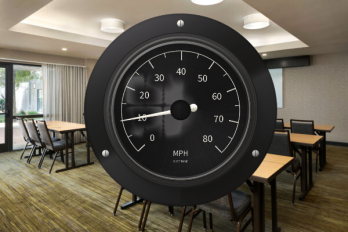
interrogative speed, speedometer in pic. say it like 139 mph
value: 10 mph
